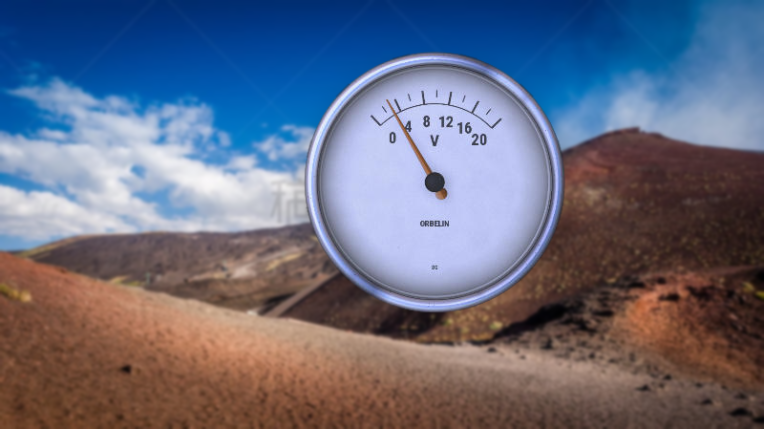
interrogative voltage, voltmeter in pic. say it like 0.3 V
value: 3 V
